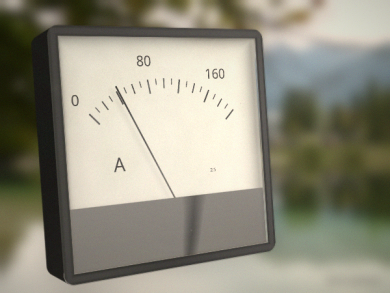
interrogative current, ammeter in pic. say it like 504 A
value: 40 A
